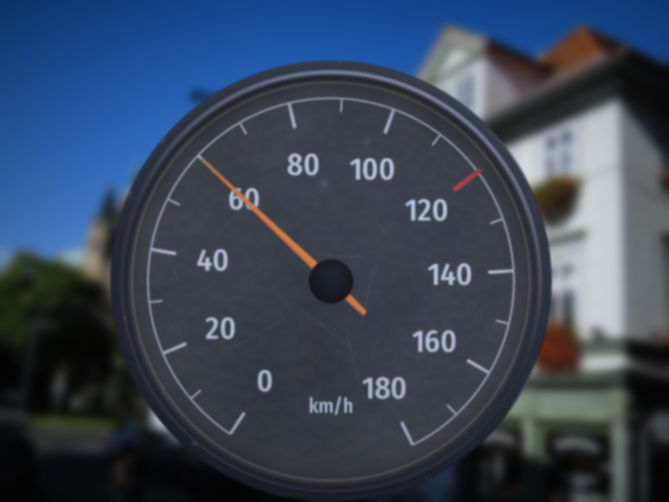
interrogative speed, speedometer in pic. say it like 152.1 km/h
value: 60 km/h
